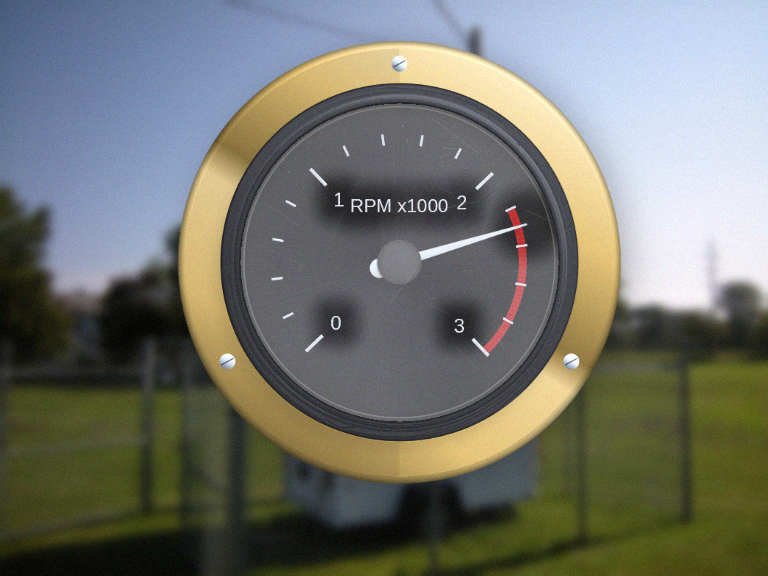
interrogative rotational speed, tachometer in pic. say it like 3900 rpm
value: 2300 rpm
